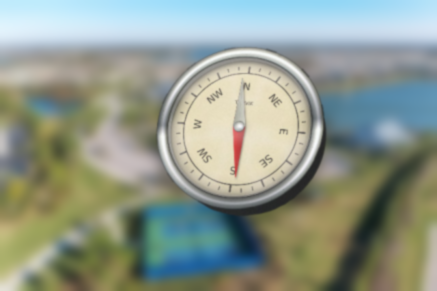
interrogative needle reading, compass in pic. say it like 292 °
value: 175 °
